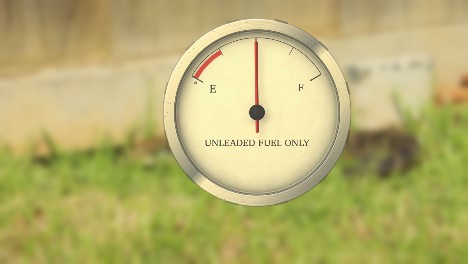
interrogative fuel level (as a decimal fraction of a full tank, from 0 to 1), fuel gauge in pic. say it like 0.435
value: 0.5
